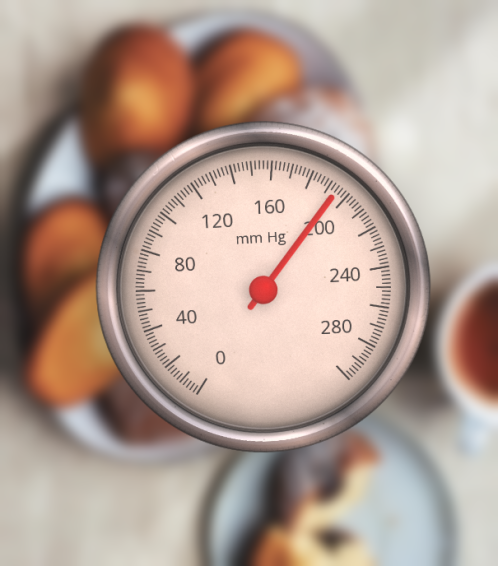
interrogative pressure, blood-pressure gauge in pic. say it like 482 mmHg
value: 194 mmHg
